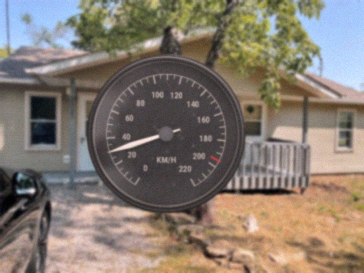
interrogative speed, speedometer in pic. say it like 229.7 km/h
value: 30 km/h
